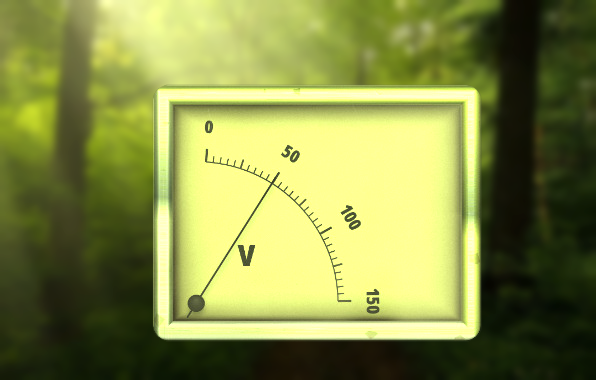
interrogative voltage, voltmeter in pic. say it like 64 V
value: 50 V
